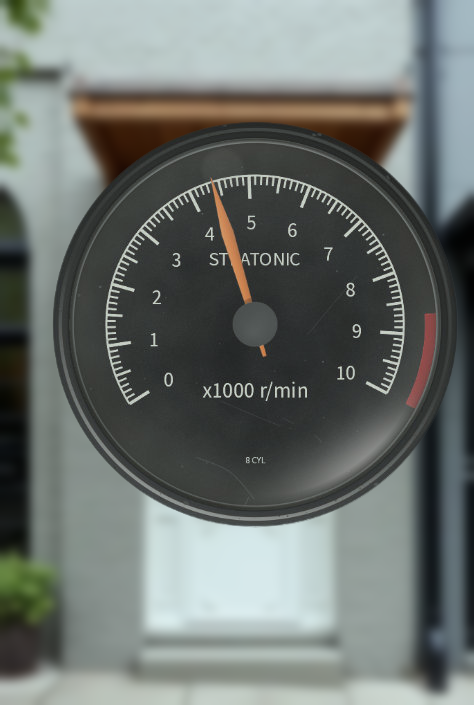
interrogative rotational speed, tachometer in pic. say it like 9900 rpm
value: 4400 rpm
